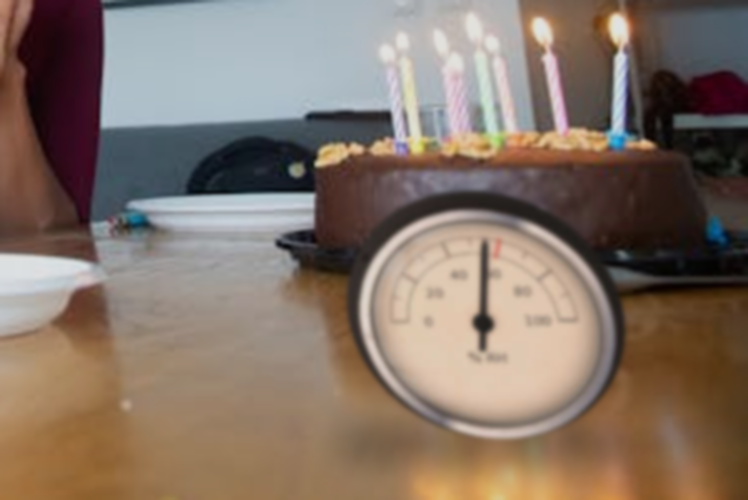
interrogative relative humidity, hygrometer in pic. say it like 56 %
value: 55 %
